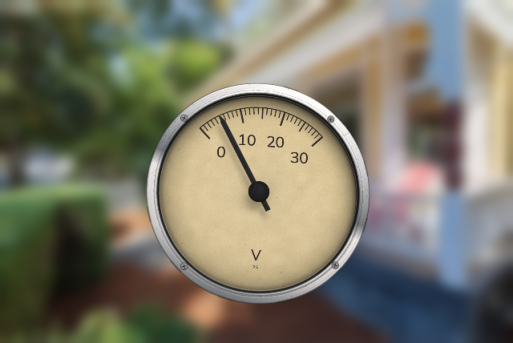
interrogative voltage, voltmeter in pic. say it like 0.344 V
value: 5 V
